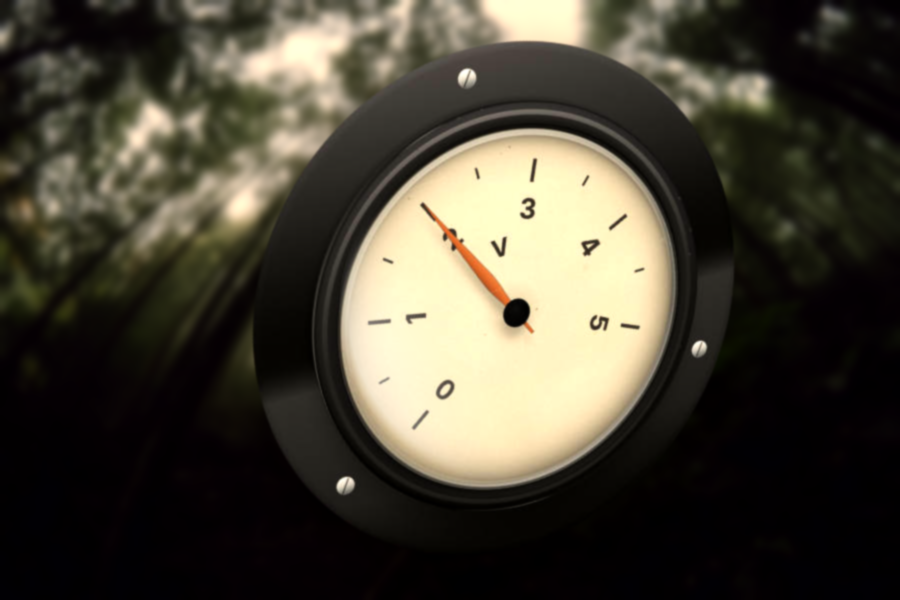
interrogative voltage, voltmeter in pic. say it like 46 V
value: 2 V
